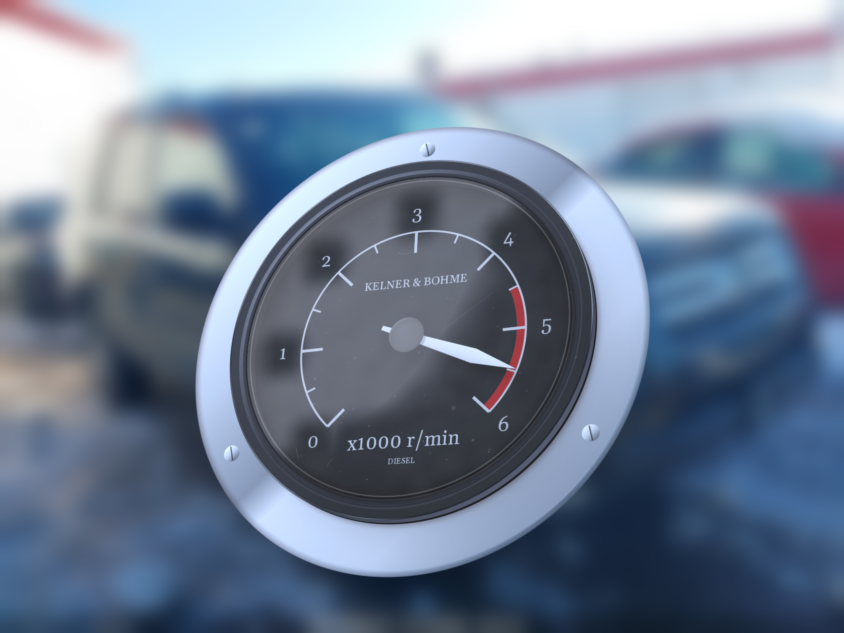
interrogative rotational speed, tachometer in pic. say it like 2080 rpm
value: 5500 rpm
